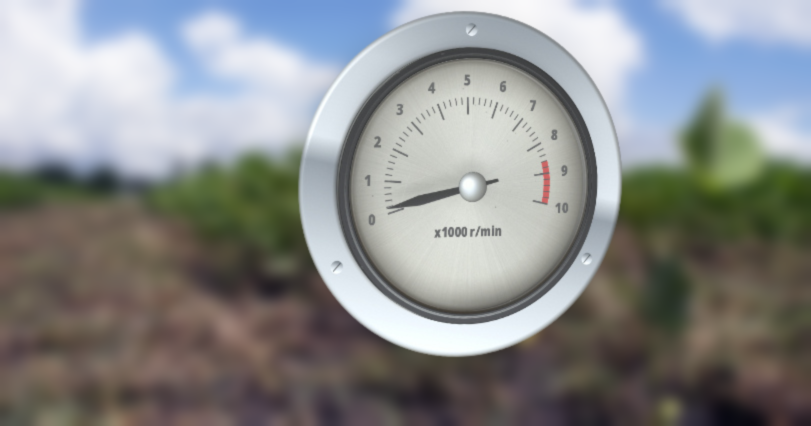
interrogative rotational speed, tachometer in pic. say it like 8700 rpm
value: 200 rpm
